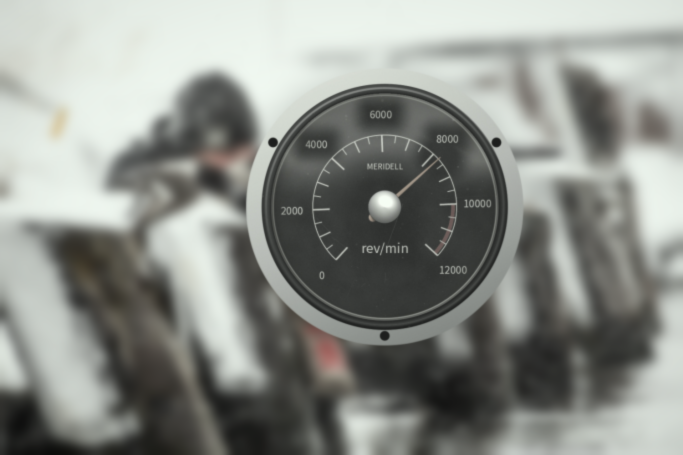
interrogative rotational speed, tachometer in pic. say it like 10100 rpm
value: 8250 rpm
